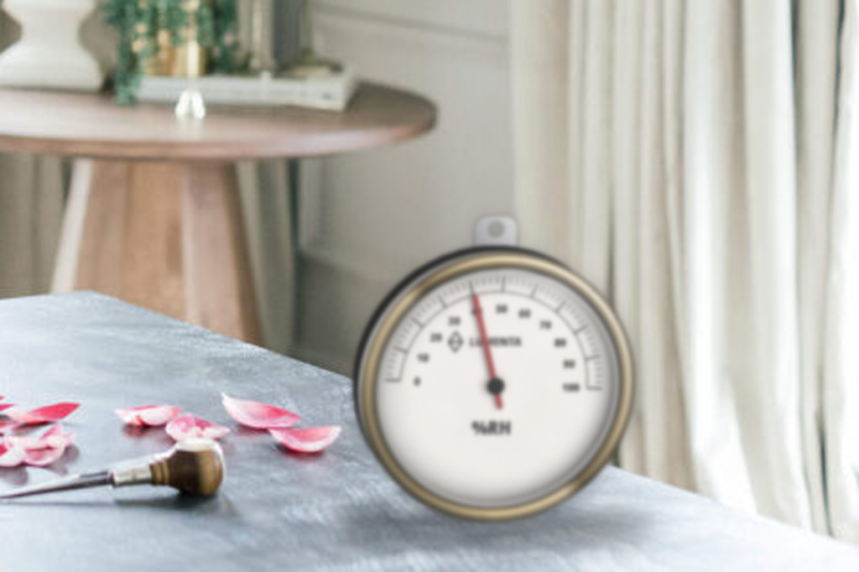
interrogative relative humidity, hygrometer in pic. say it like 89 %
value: 40 %
